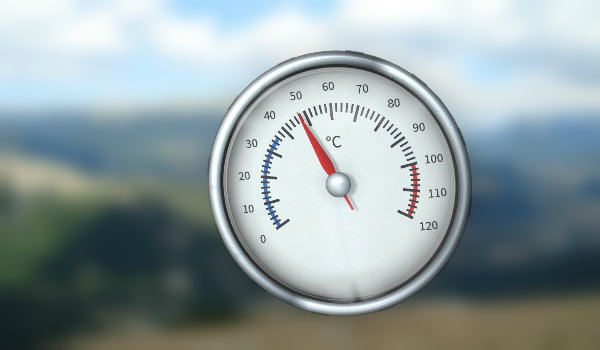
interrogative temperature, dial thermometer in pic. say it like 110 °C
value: 48 °C
